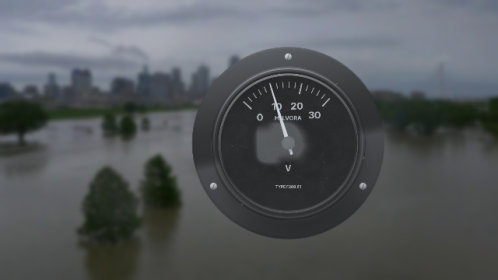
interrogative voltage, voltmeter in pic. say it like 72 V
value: 10 V
